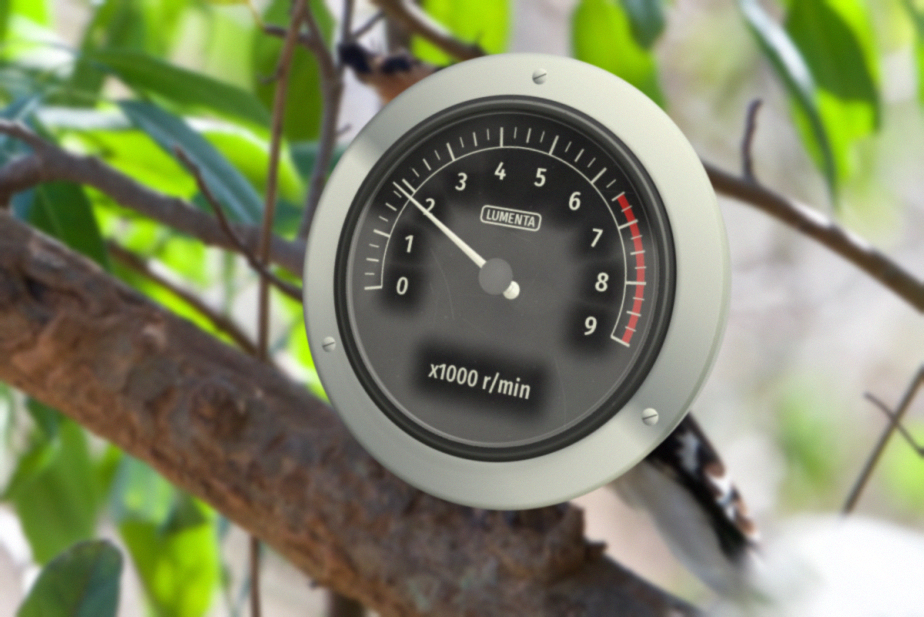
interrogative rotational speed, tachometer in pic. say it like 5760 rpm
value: 1875 rpm
